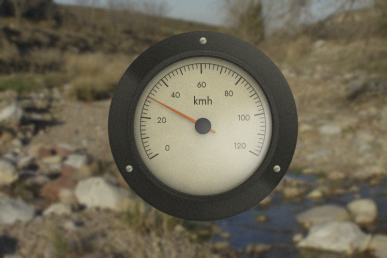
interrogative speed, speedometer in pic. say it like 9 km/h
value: 30 km/h
